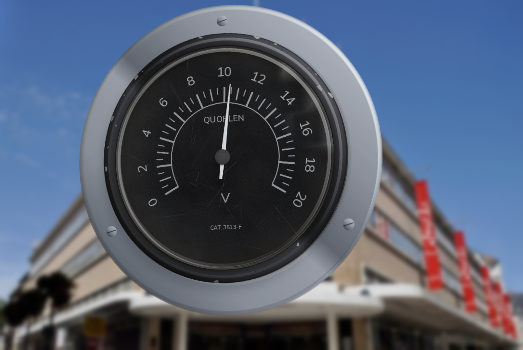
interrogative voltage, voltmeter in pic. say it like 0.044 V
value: 10.5 V
